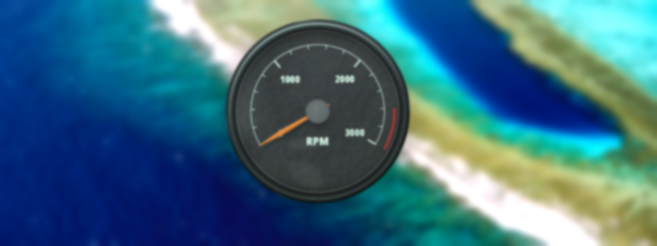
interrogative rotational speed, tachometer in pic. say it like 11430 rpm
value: 0 rpm
